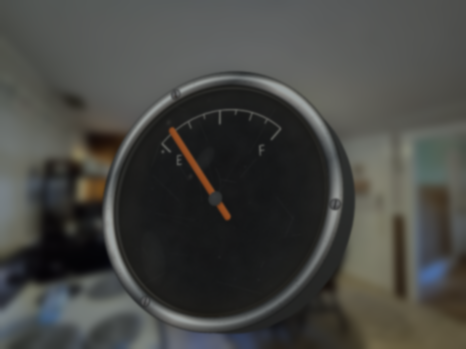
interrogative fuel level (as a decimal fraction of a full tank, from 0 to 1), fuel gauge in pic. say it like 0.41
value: 0.125
